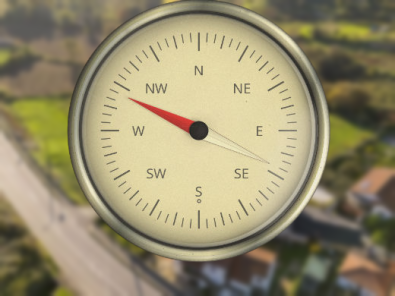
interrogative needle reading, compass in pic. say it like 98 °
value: 295 °
